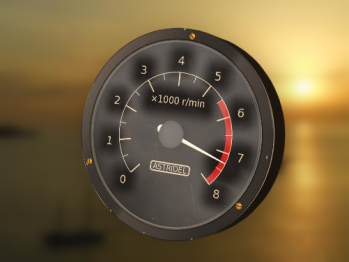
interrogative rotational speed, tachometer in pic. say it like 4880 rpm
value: 7250 rpm
